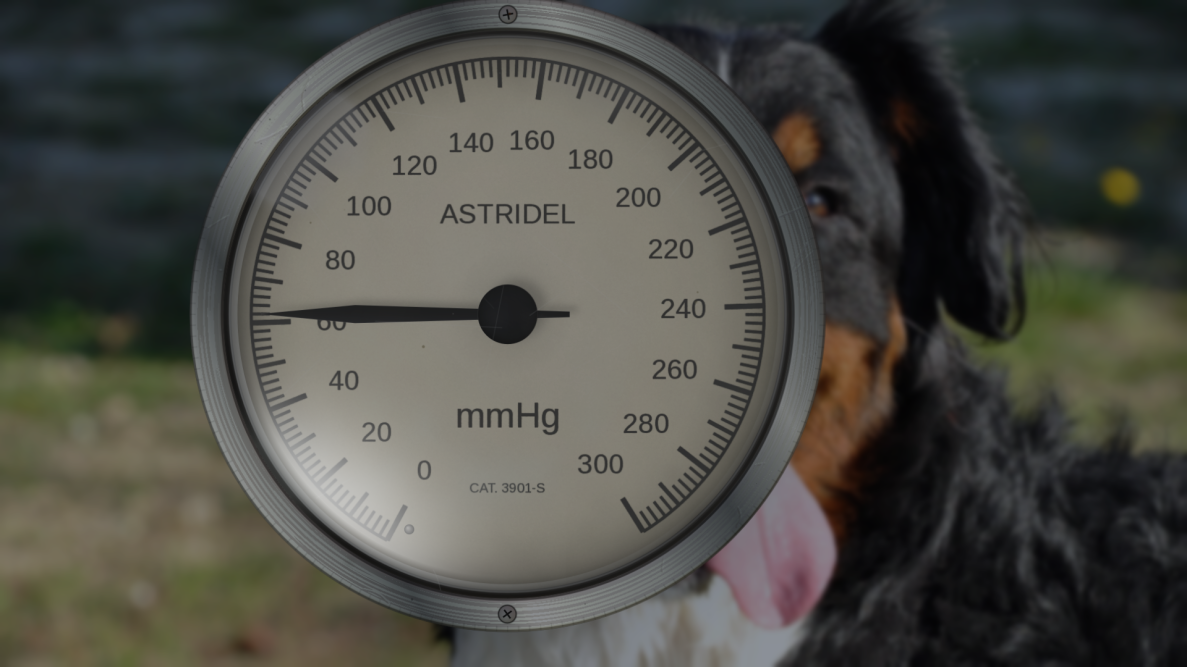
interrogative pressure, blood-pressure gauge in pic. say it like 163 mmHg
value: 62 mmHg
